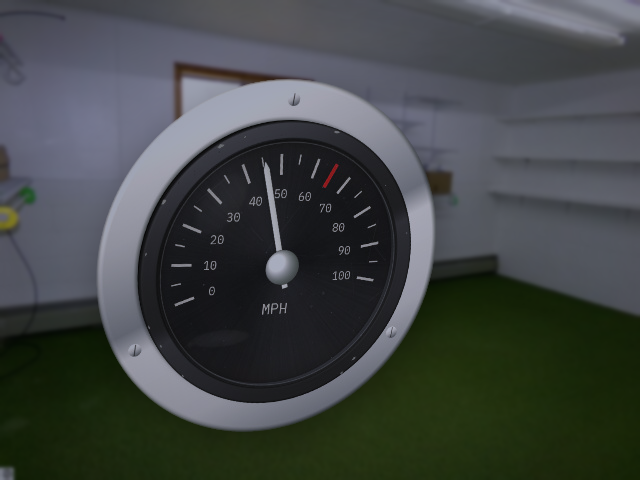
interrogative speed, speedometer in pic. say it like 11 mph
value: 45 mph
